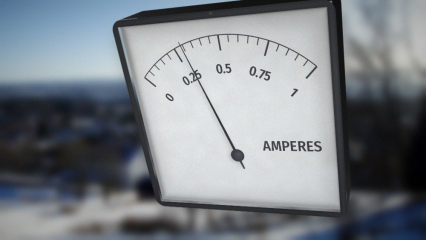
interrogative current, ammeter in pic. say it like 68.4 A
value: 0.3 A
